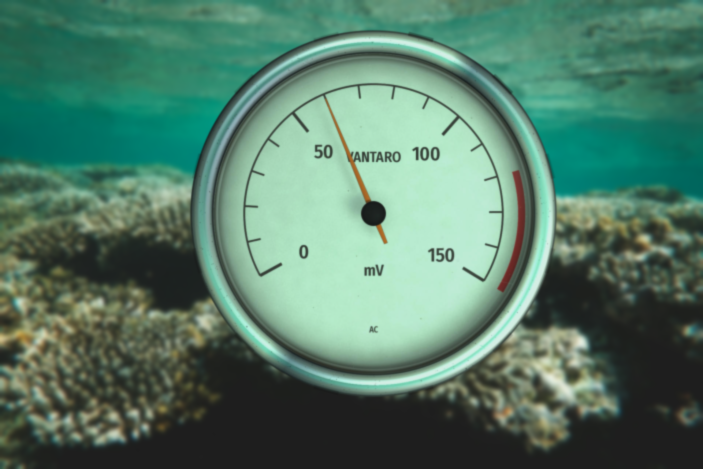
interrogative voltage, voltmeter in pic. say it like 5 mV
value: 60 mV
